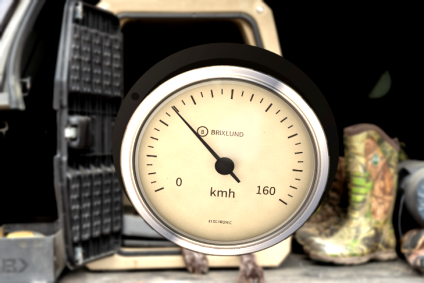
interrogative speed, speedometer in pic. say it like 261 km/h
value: 50 km/h
